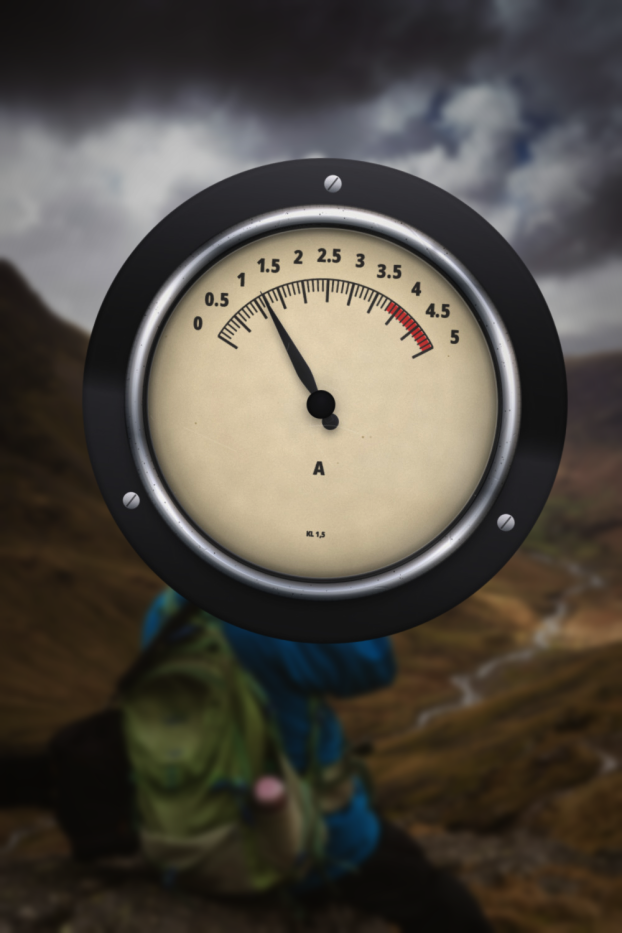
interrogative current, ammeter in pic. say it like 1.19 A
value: 1.2 A
